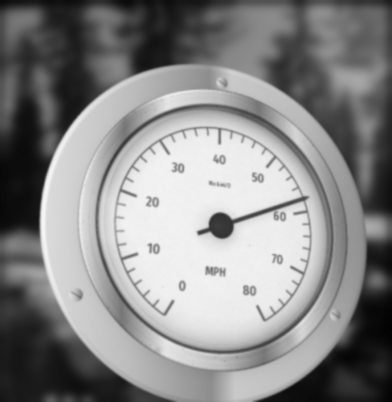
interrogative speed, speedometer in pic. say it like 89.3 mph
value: 58 mph
